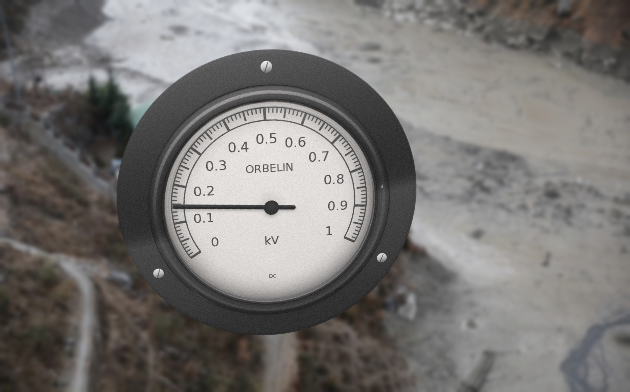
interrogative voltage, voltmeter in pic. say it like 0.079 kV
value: 0.15 kV
